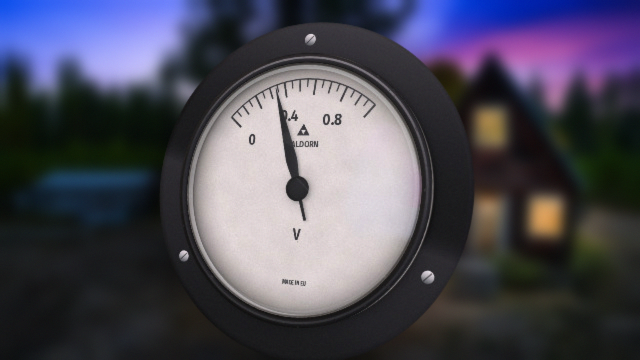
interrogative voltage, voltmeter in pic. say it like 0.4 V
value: 0.35 V
